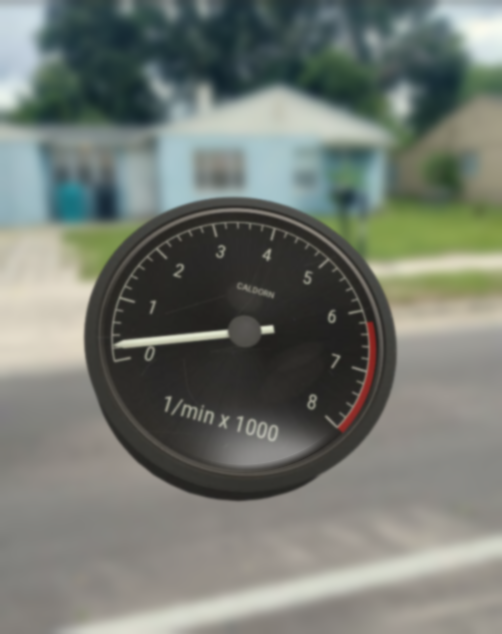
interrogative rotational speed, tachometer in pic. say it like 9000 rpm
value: 200 rpm
